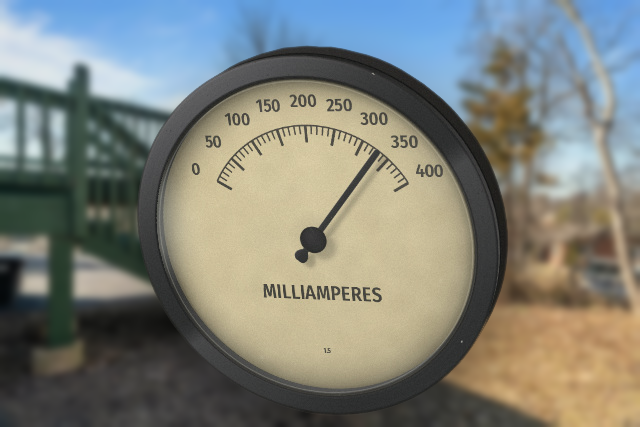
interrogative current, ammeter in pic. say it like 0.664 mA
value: 330 mA
